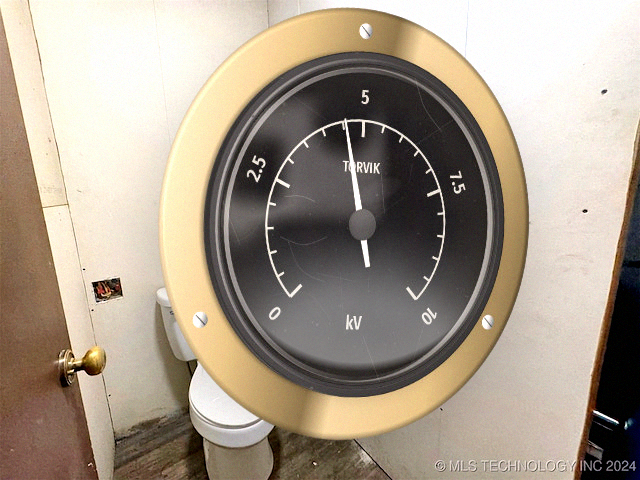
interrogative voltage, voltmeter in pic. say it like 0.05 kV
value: 4.5 kV
